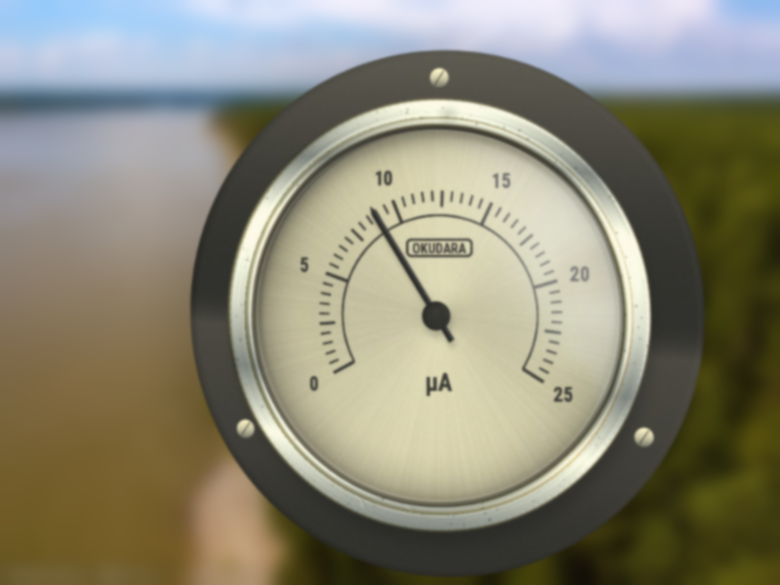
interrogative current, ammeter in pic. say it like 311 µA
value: 9 µA
